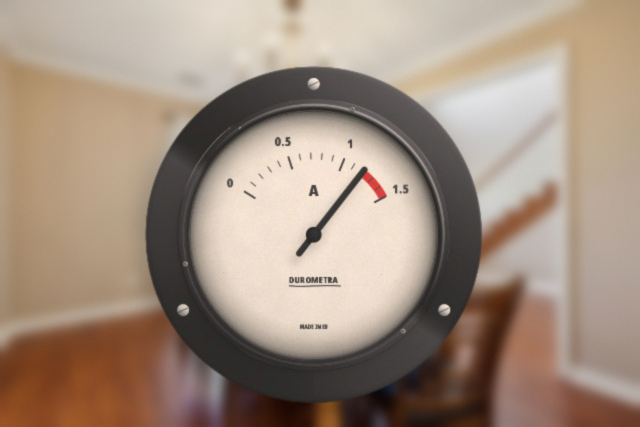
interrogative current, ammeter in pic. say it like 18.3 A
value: 1.2 A
